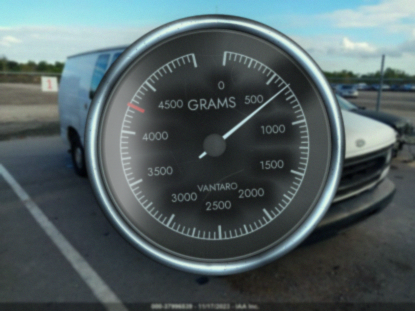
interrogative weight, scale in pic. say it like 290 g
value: 650 g
